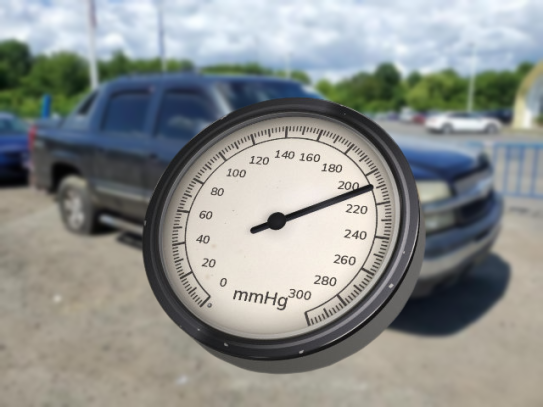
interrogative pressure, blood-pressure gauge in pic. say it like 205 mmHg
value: 210 mmHg
